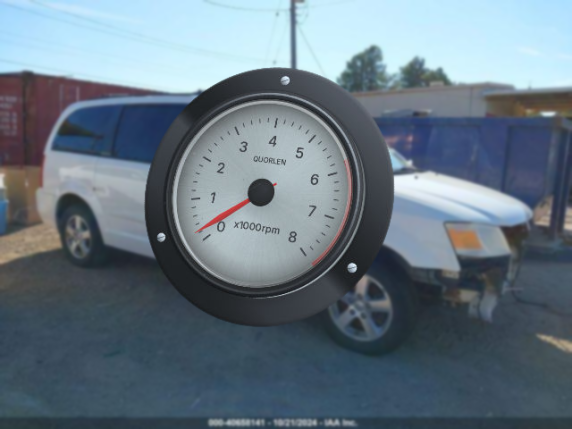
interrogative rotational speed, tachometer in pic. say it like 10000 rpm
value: 200 rpm
